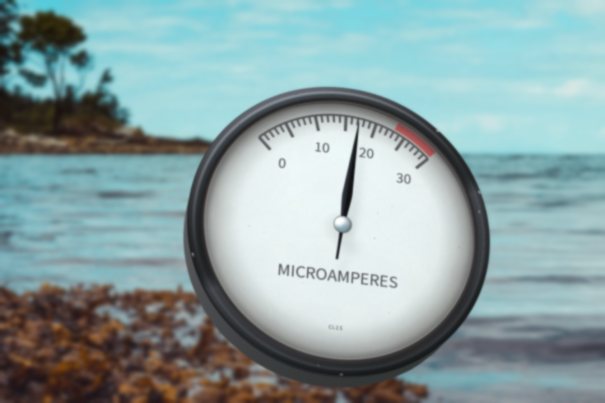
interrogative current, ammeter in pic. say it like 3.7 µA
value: 17 µA
